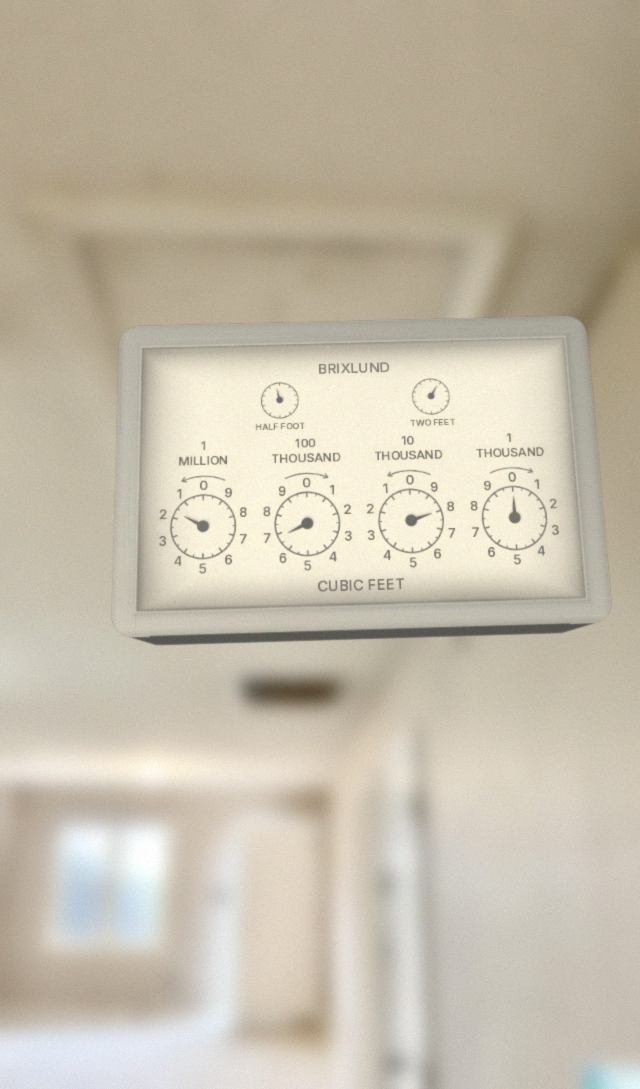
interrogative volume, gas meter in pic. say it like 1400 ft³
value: 168000 ft³
